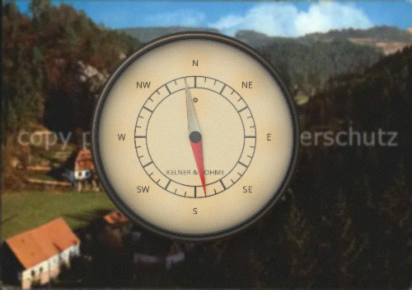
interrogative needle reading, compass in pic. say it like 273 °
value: 170 °
